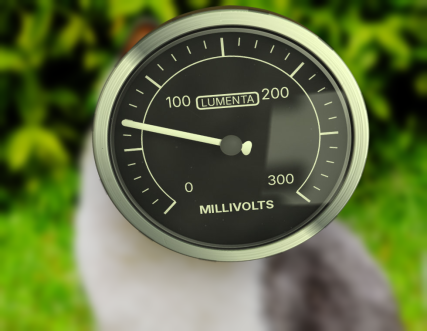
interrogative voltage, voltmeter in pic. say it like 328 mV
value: 70 mV
